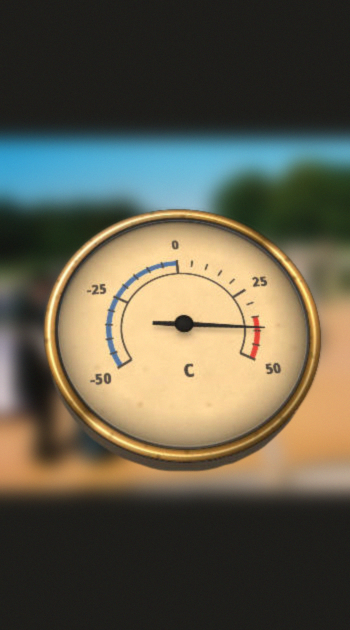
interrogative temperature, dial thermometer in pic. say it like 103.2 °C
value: 40 °C
